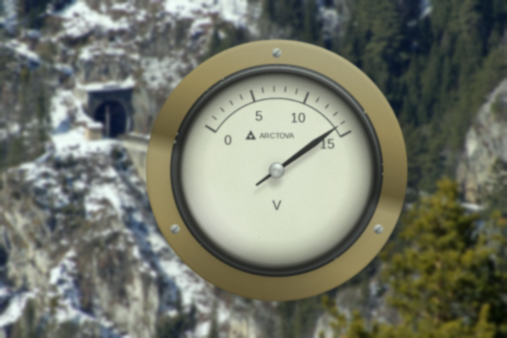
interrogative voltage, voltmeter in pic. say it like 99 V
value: 14 V
